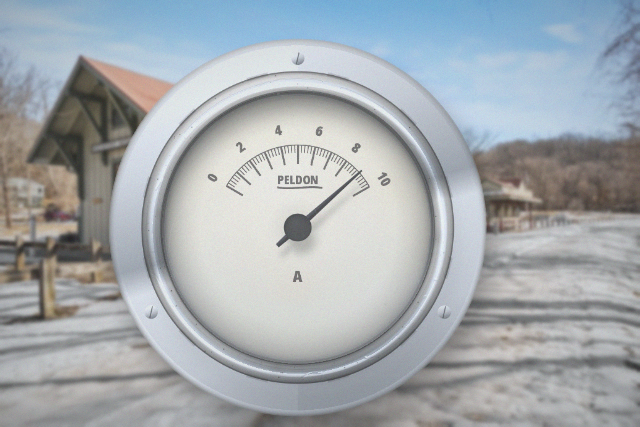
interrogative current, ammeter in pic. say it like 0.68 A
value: 9 A
